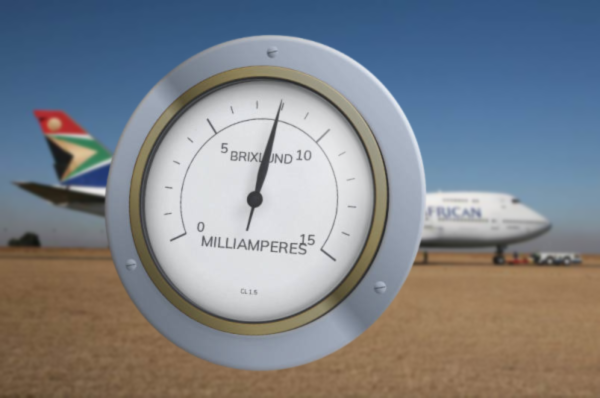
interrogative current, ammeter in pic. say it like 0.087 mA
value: 8 mA
